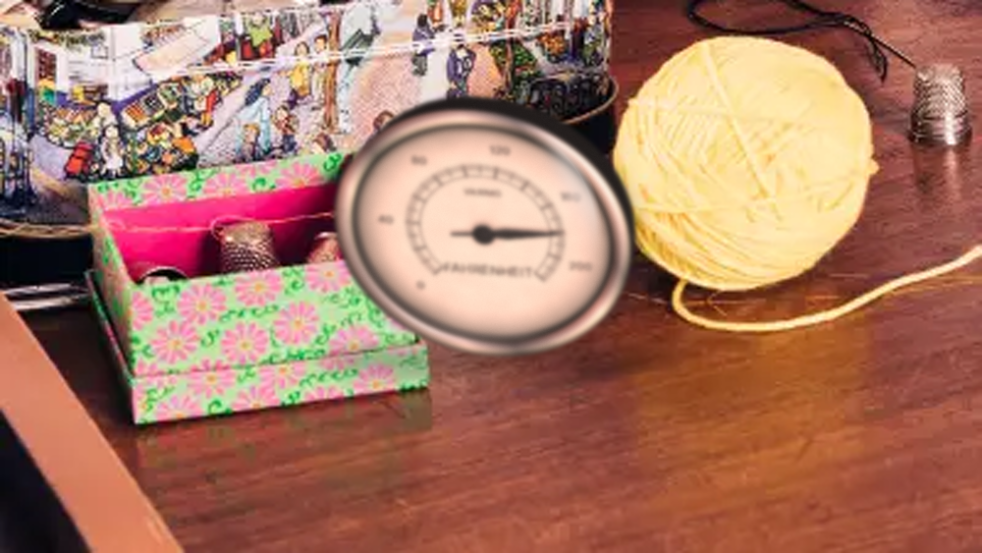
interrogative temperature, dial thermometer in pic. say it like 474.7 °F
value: 180 °F
